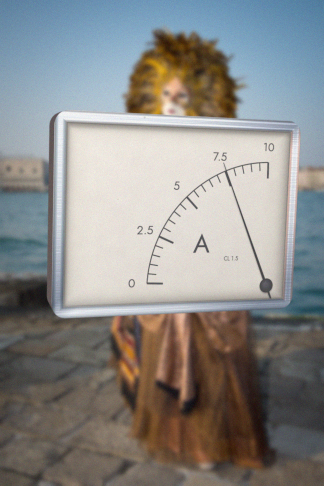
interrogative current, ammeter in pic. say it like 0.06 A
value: 7.5 A
